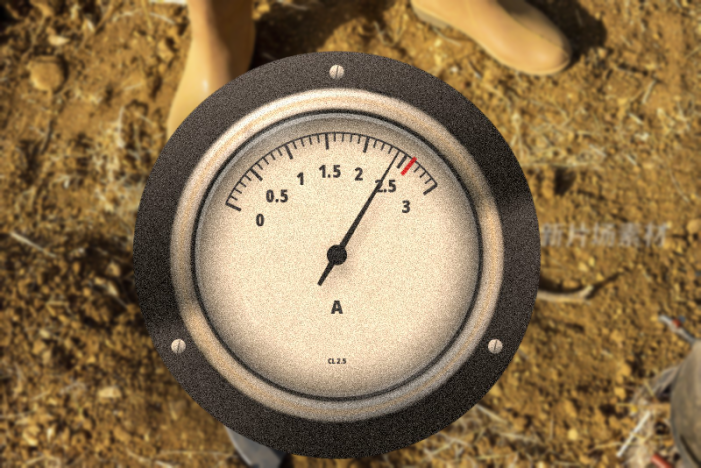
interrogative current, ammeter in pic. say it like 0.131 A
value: 2.4 A
